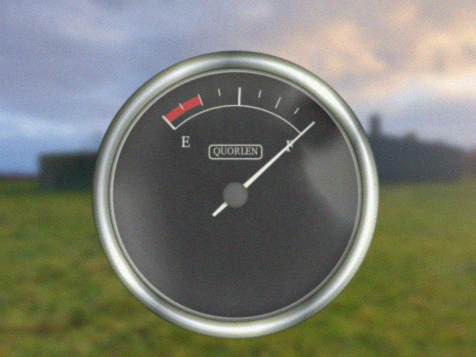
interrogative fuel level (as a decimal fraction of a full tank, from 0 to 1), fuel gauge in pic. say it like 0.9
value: 1
